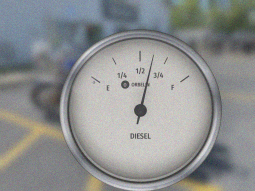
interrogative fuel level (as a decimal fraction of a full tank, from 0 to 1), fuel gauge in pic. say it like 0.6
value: 0.625
